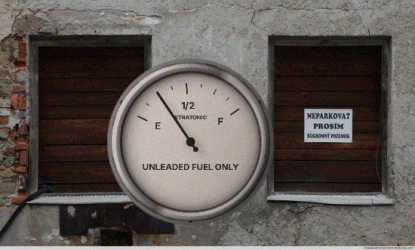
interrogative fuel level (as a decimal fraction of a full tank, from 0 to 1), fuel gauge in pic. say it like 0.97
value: 0.25
